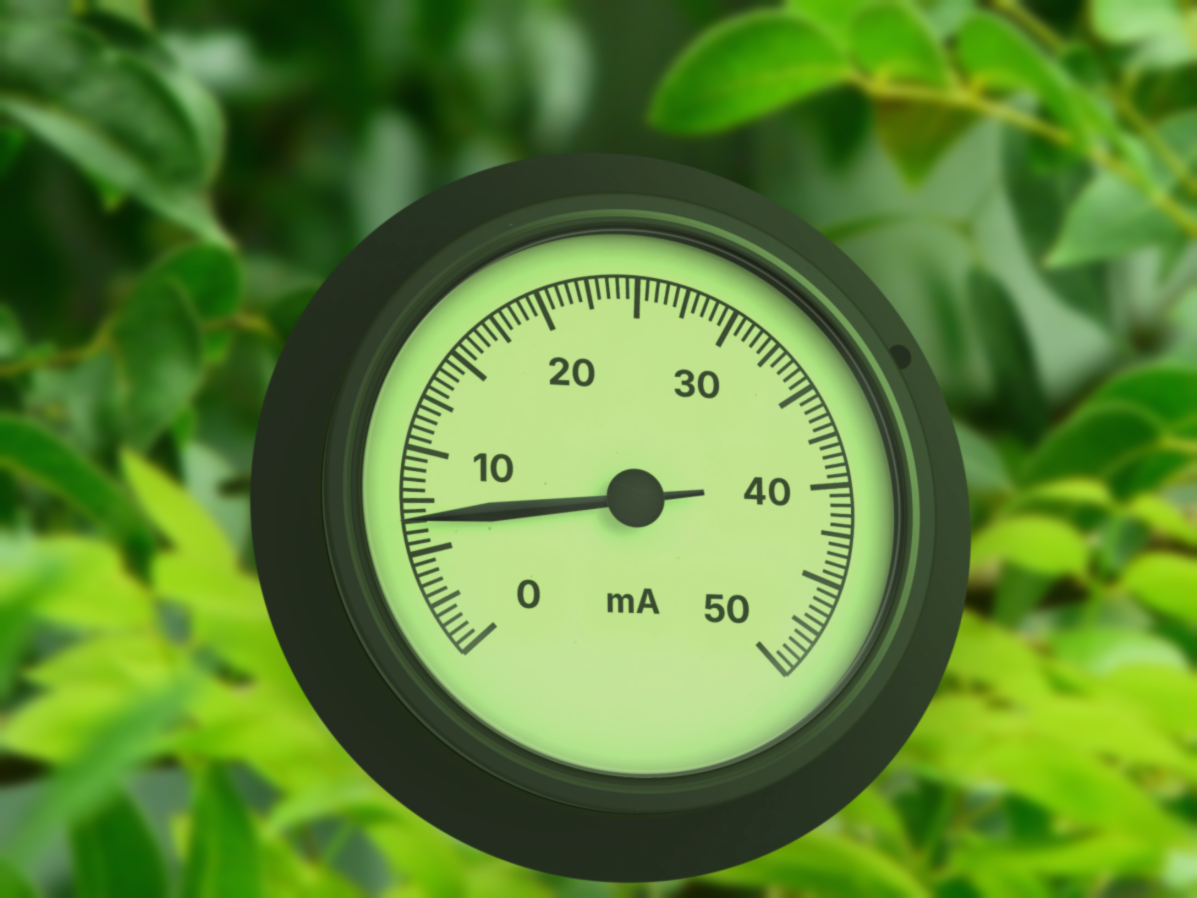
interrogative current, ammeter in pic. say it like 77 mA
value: 6.5 mA
